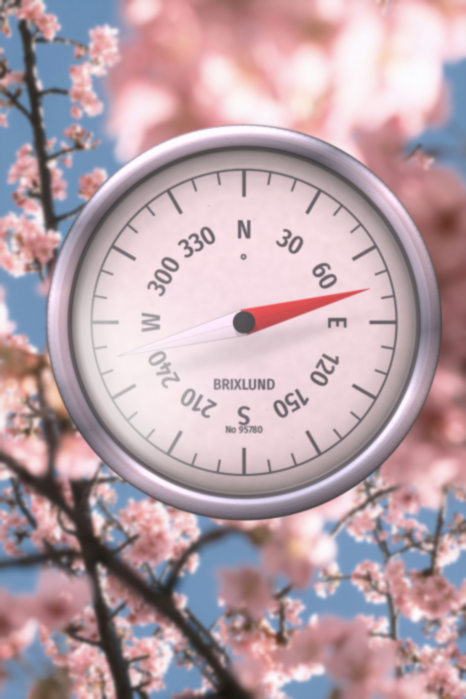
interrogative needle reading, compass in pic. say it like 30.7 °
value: 75 °
